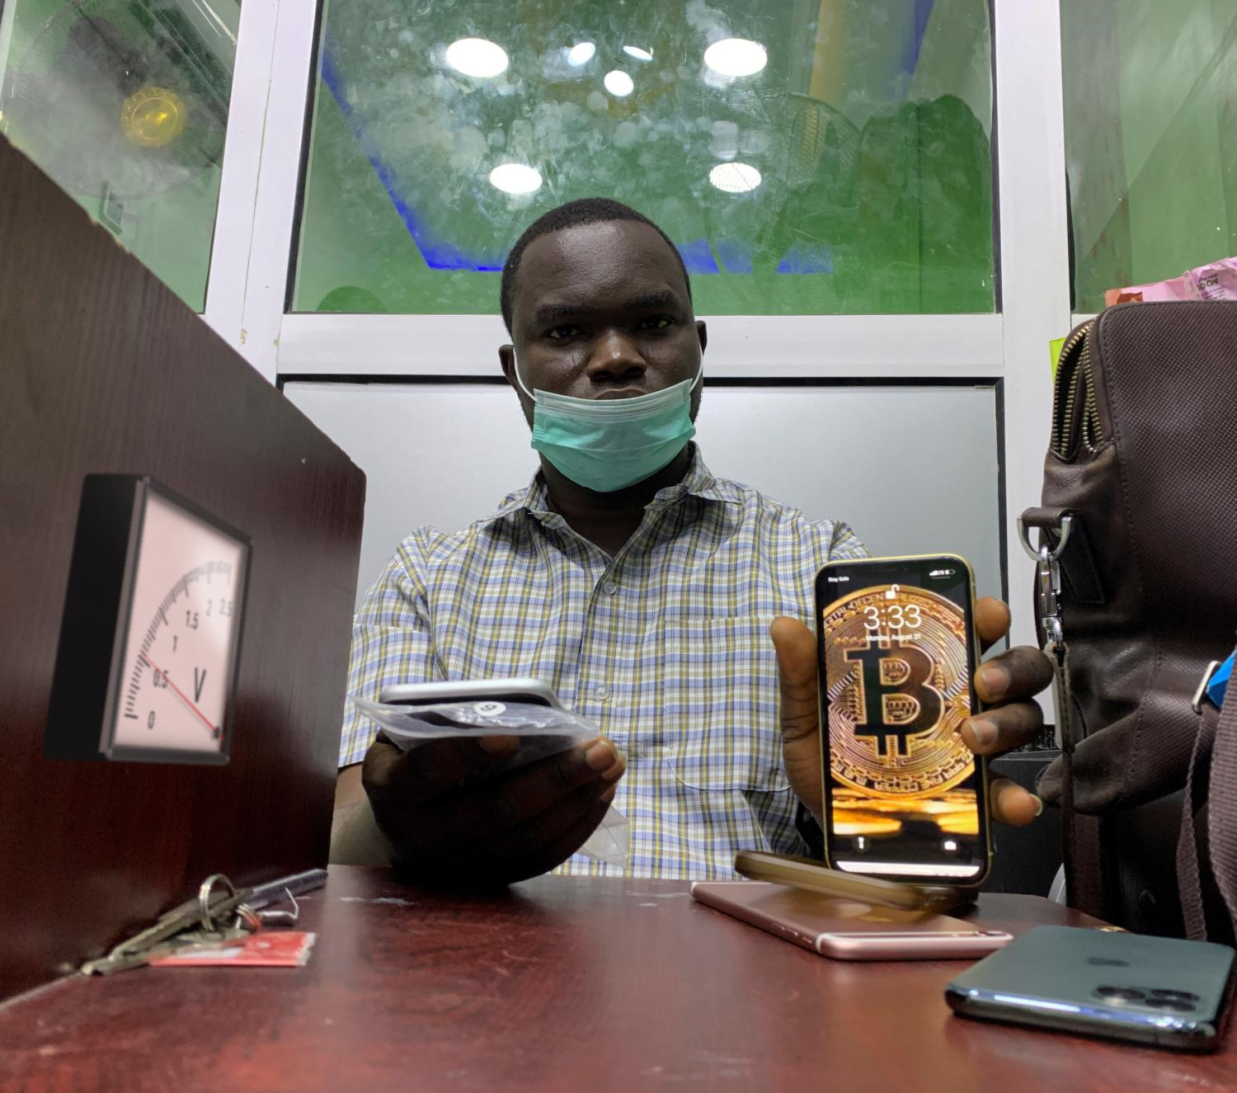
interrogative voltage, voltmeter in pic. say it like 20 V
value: 0.5 V
